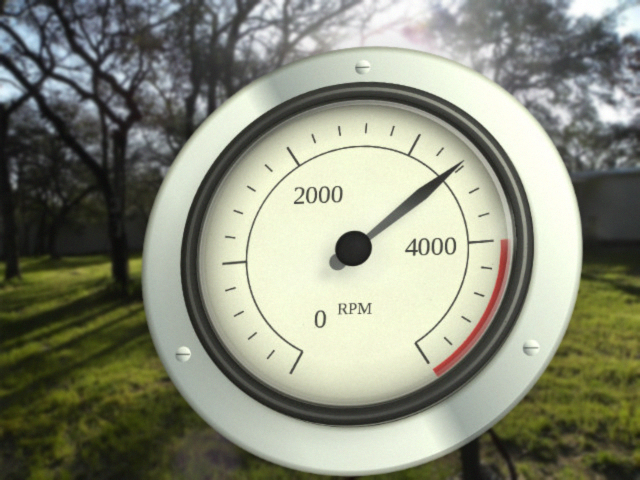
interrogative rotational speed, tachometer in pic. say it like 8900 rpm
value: 3400 rpm
